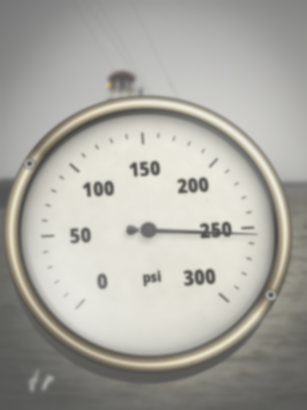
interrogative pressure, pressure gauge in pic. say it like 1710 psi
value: 255 psi
